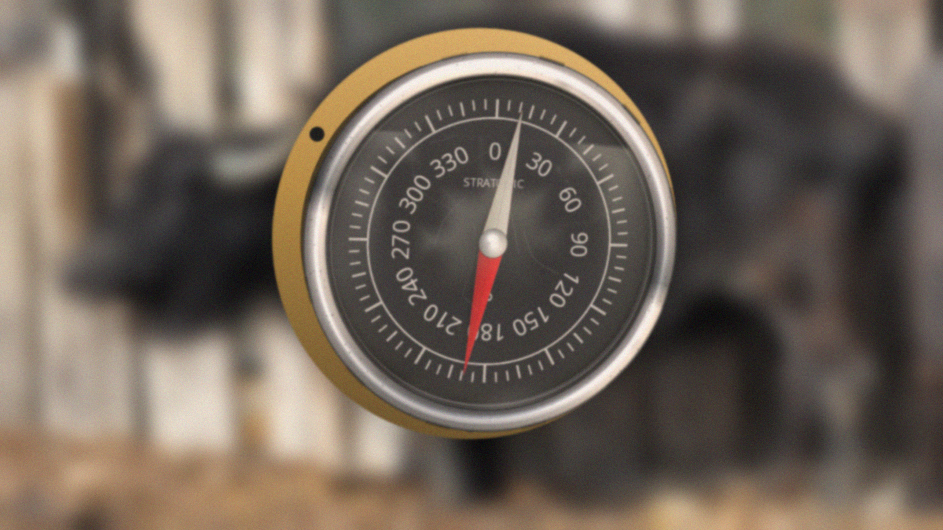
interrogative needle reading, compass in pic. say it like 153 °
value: 190 °
